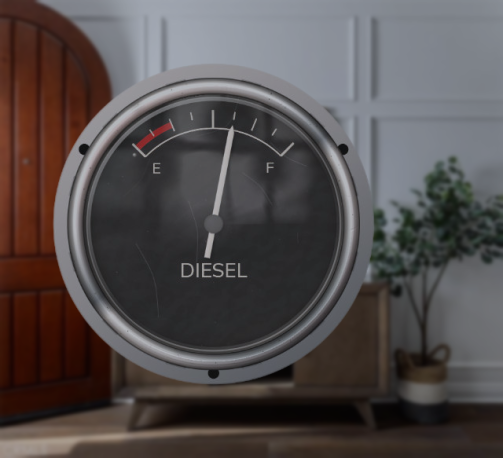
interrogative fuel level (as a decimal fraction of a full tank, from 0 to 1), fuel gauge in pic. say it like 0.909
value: 0.625
